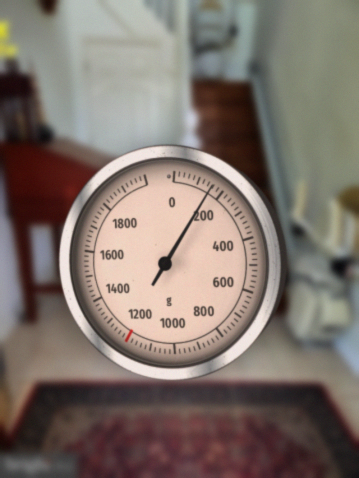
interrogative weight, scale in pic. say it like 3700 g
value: 160 g
